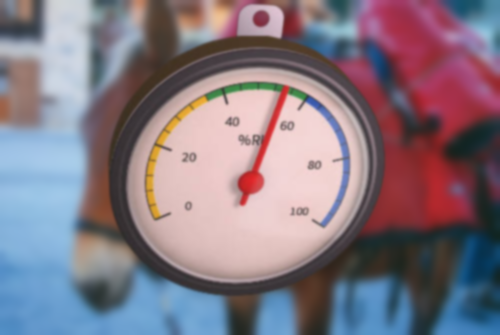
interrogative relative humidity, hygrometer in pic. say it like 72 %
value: 54 %
